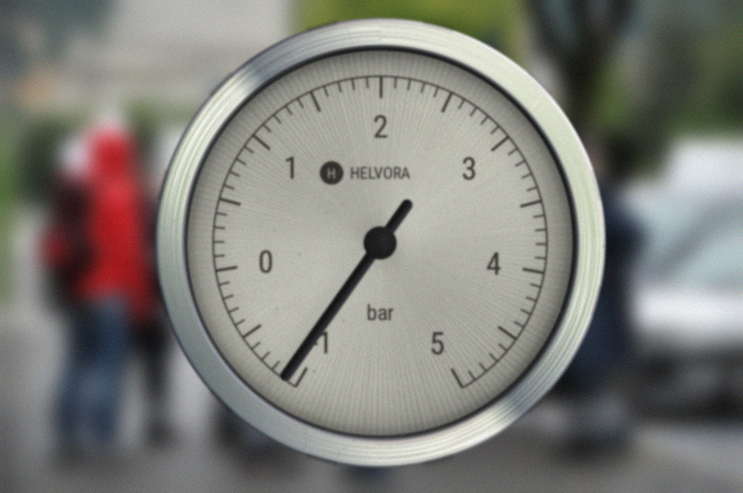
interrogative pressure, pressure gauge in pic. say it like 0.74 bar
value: -0.9 bar
